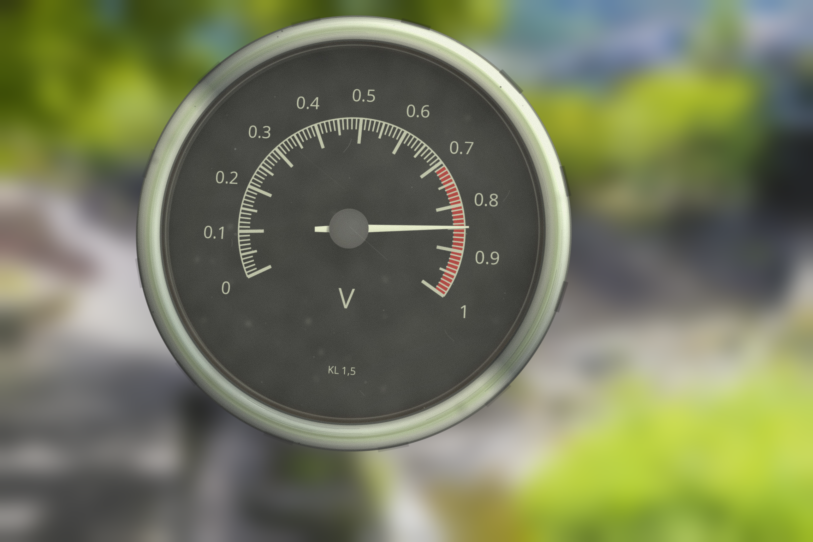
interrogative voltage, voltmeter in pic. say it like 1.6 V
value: 0.85 V
